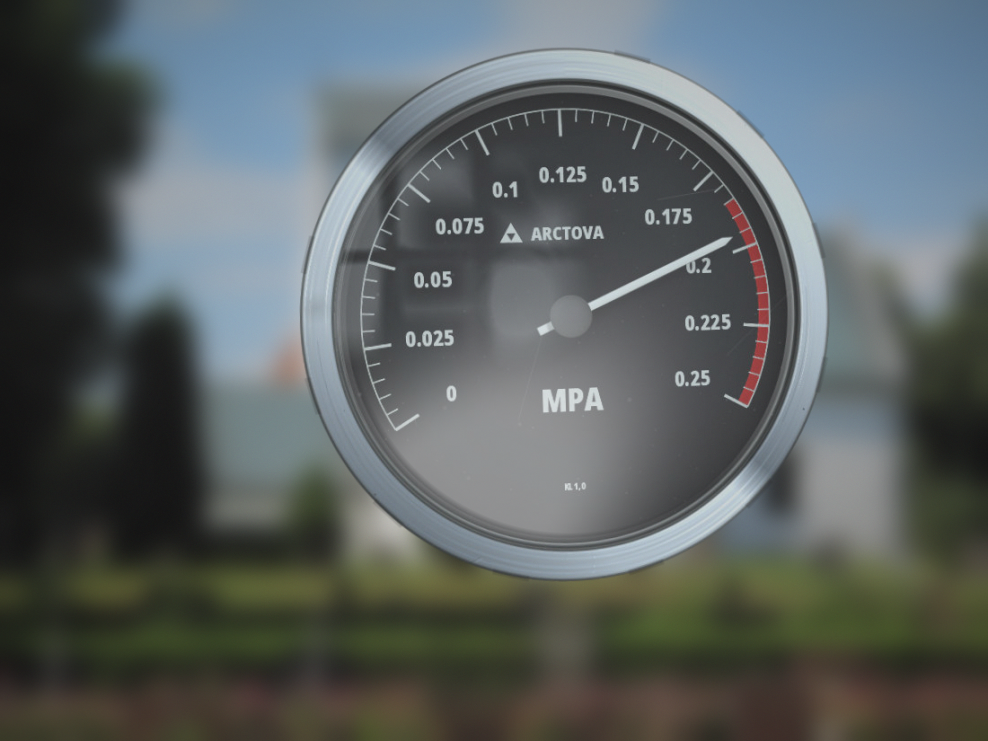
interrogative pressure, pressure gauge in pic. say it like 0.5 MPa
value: 0.195 MPa
